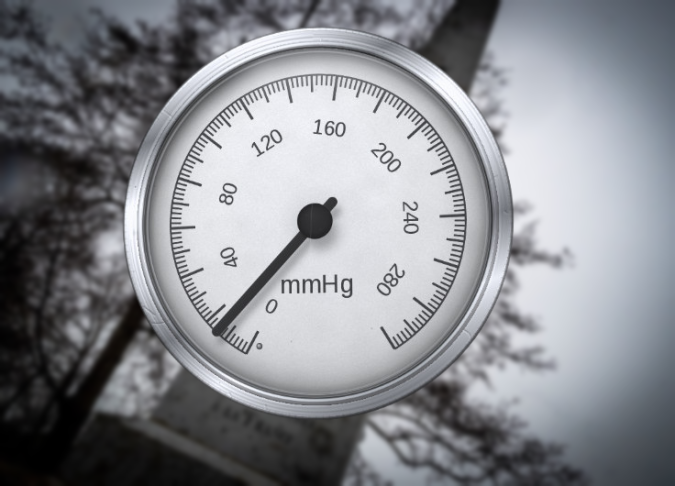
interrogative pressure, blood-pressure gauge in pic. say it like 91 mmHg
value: 14 mmHg
